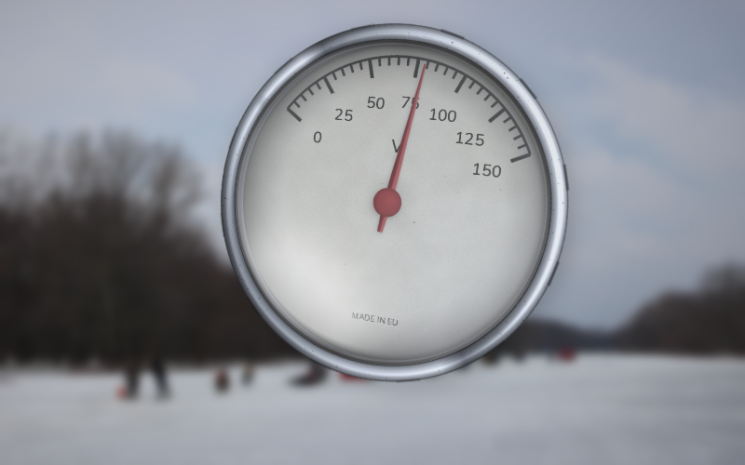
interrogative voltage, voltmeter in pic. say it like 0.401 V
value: 80 V
